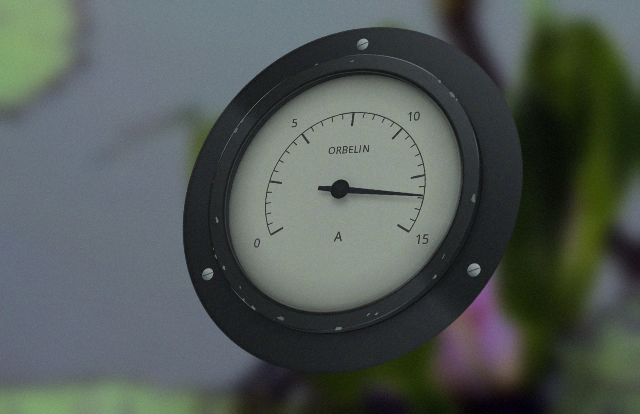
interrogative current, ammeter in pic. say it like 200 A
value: 13.5 A
